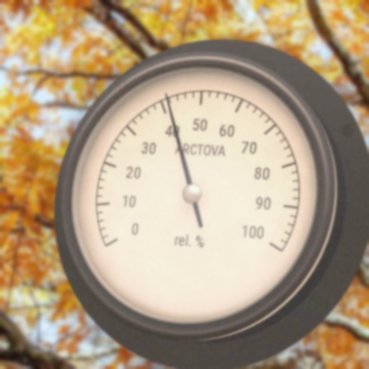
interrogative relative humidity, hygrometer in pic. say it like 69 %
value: 42 %
